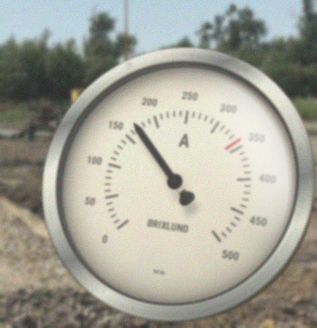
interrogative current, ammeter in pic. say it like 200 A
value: 170 A
